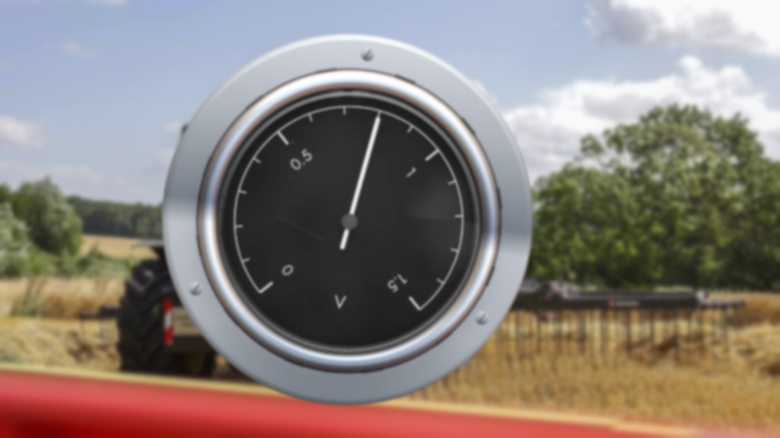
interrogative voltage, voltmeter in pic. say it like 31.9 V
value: 0.8 V
